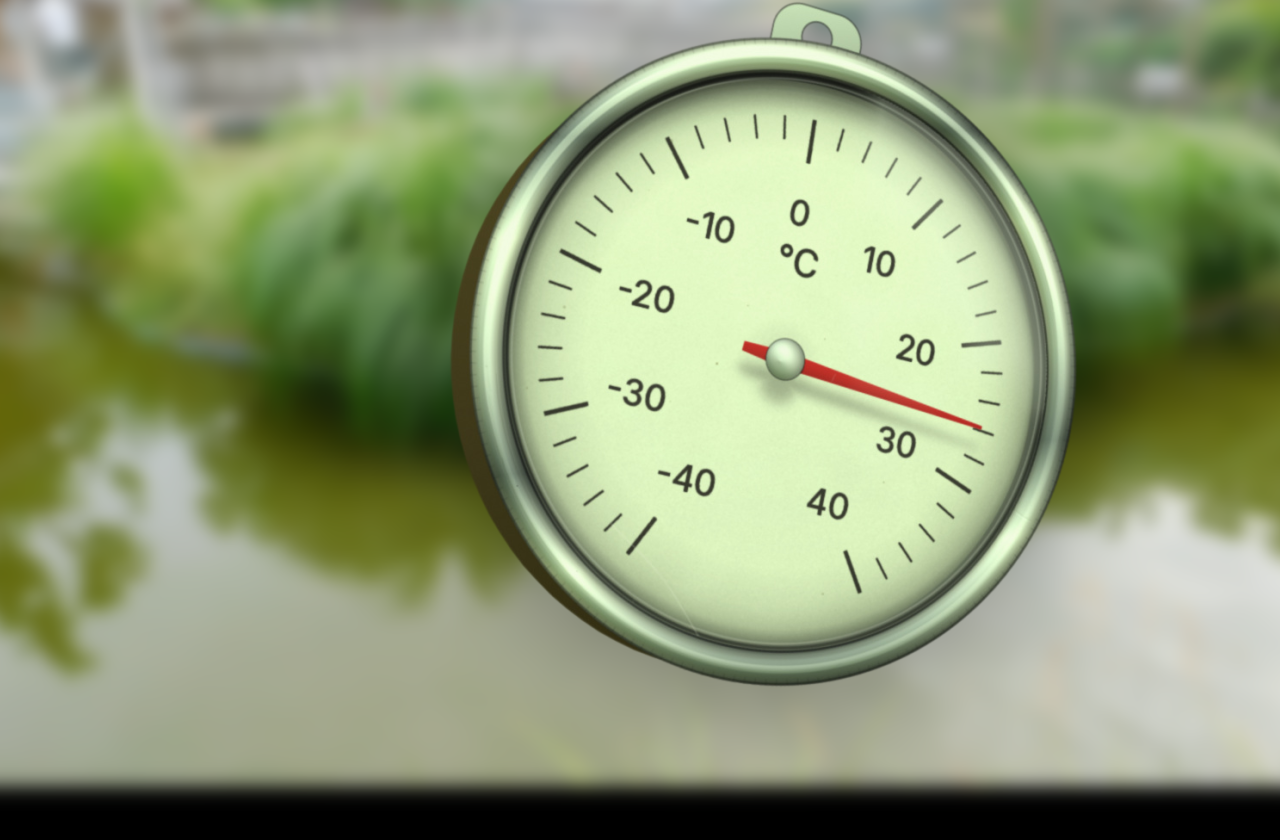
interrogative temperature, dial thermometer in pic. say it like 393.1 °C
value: 26 °C
